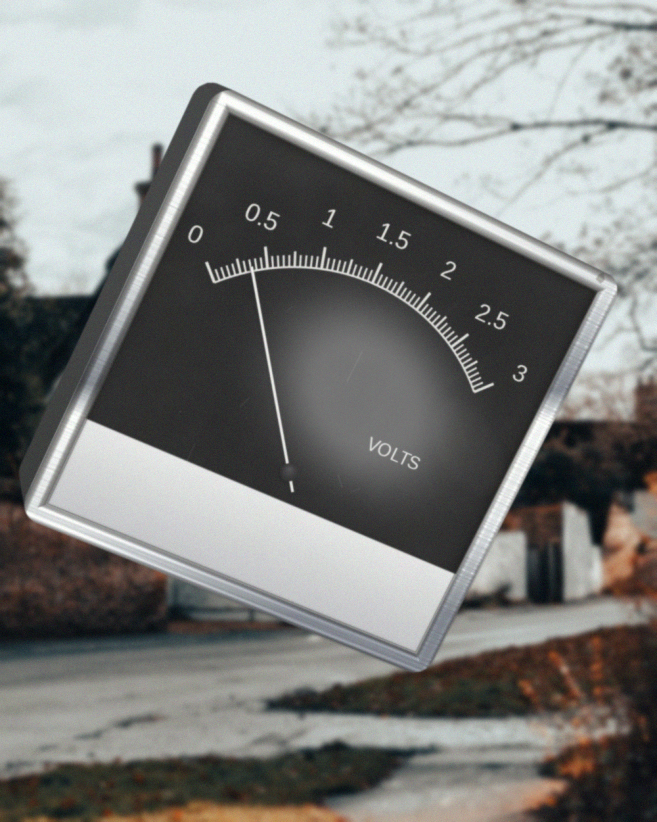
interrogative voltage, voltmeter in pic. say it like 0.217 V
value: 0.35 V
